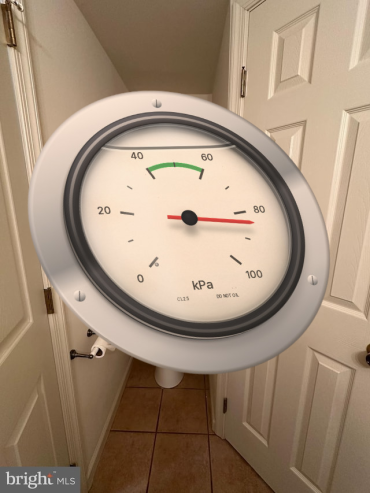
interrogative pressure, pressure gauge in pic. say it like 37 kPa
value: 85 kPa
